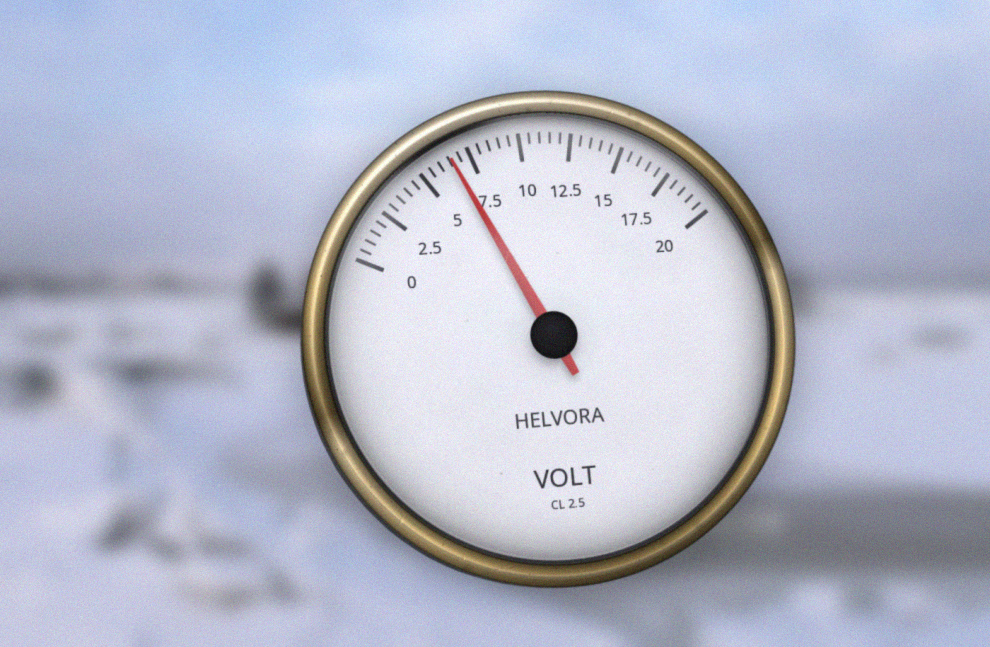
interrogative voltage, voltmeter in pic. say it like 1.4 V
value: 6.5 V
